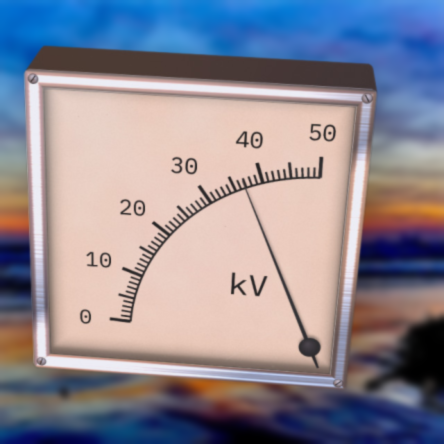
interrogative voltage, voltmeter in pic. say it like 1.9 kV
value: 37 kV
